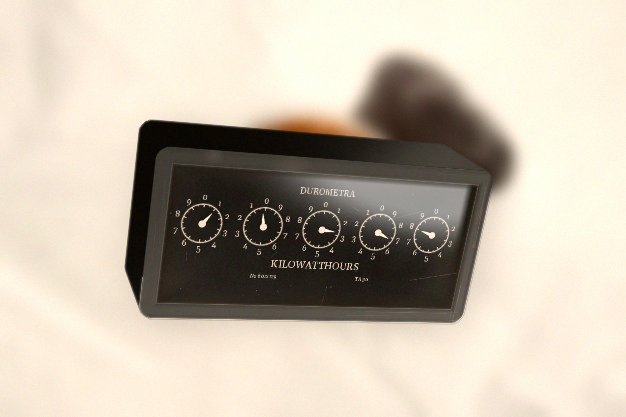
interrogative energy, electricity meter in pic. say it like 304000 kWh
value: 10268 kWh
